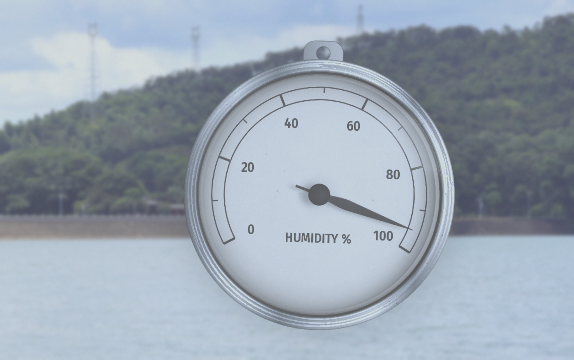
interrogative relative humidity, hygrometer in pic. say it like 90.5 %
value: 95 %
